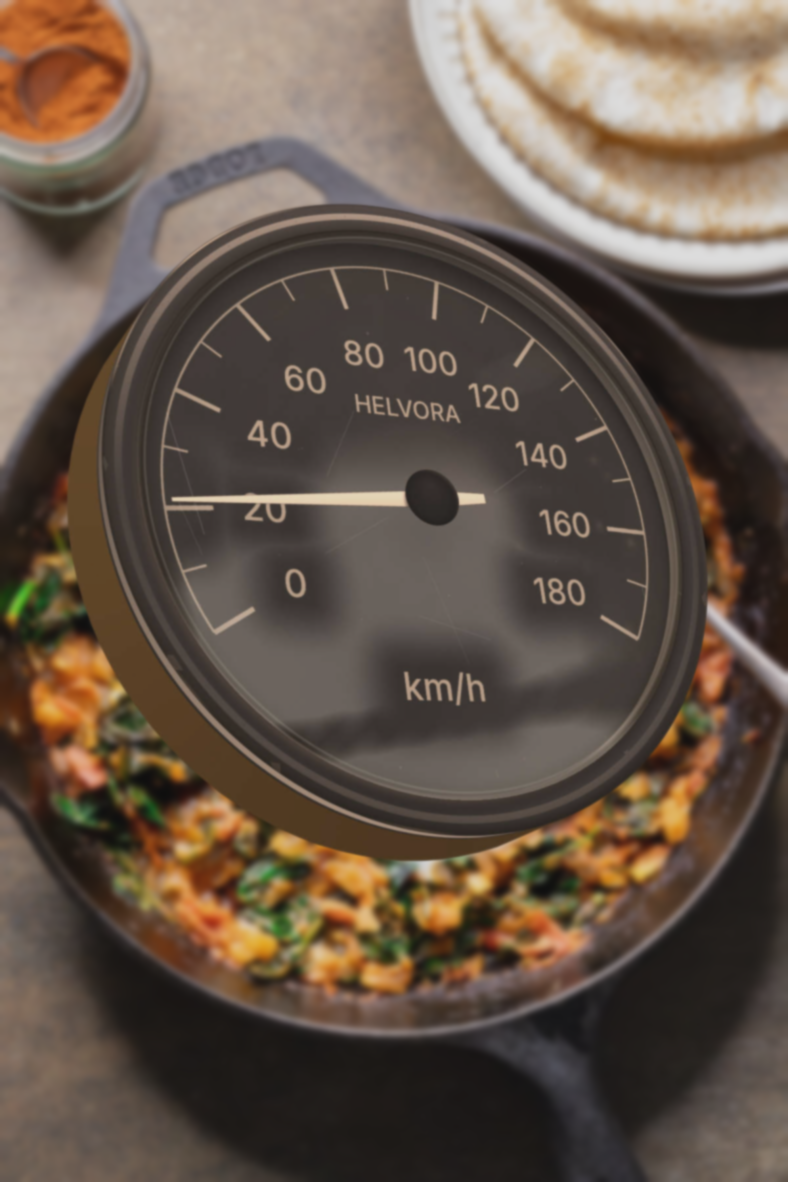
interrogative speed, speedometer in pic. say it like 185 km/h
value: 20 km/h
